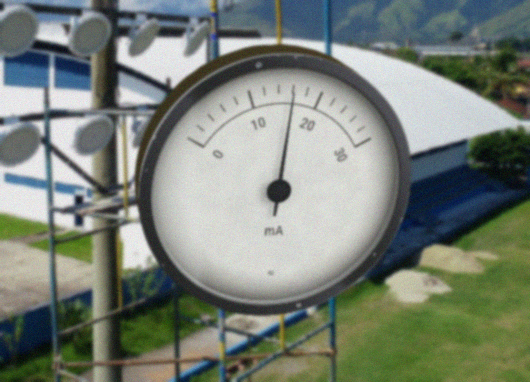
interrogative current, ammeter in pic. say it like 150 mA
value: 16 mA
